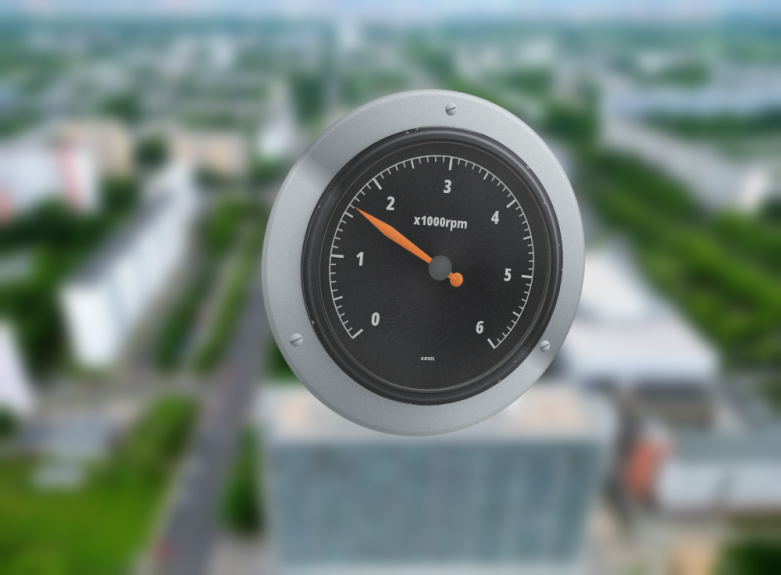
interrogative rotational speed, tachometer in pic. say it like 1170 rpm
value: 1600 rpm
